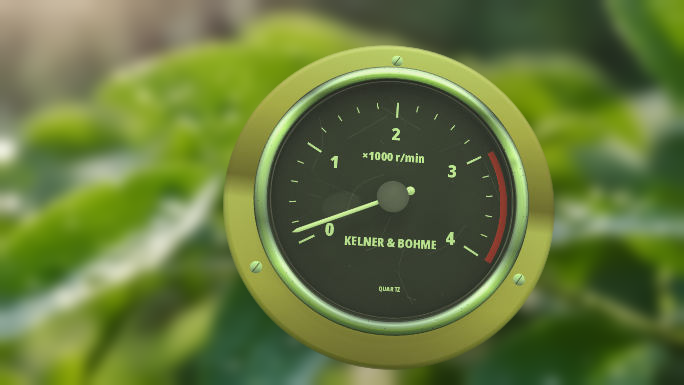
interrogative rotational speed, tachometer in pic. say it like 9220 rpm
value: 100 rpm
